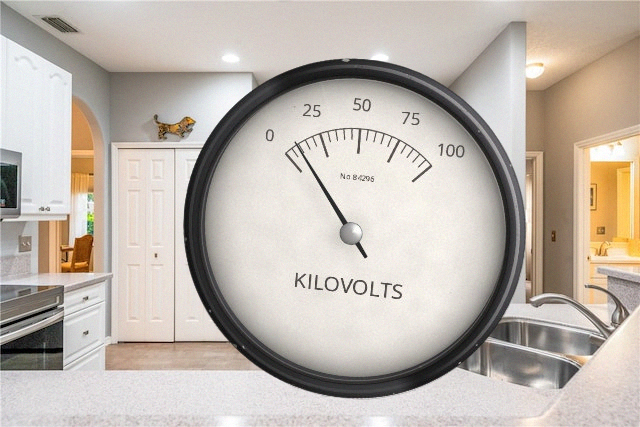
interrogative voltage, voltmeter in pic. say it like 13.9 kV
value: 10 kV
